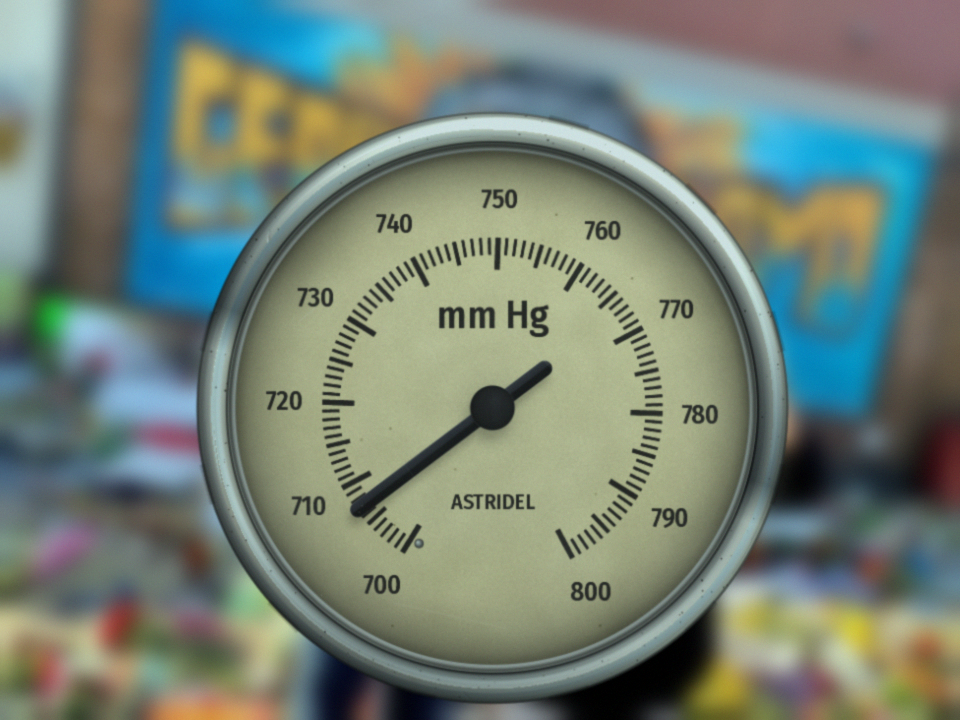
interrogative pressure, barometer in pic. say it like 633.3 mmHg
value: 707 mmHg
